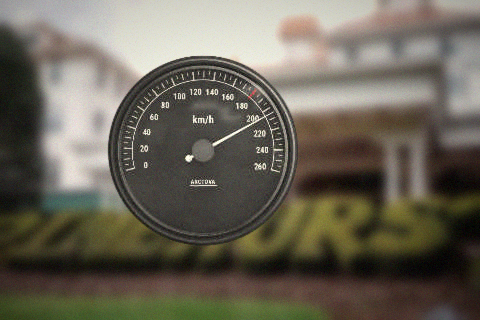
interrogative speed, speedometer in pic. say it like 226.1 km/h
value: 205 km/h
